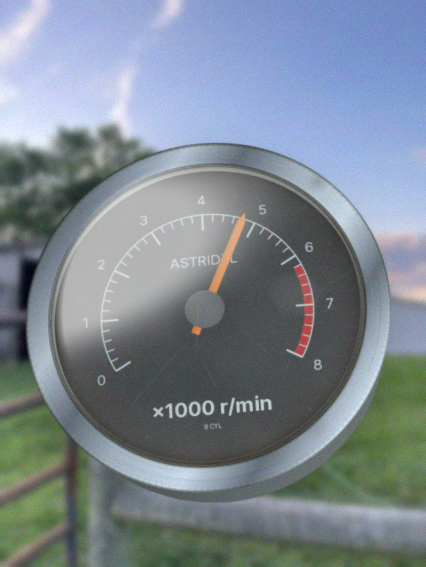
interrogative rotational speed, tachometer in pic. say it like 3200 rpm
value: 4800 rpm
